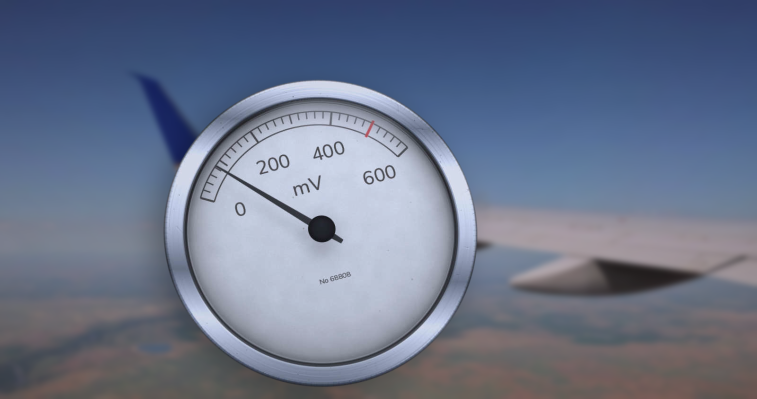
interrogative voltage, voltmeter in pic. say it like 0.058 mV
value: 80 mV
